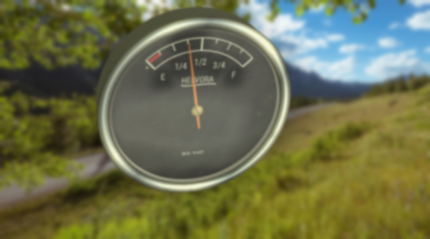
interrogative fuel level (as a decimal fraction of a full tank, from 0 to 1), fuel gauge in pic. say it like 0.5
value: 0.375
